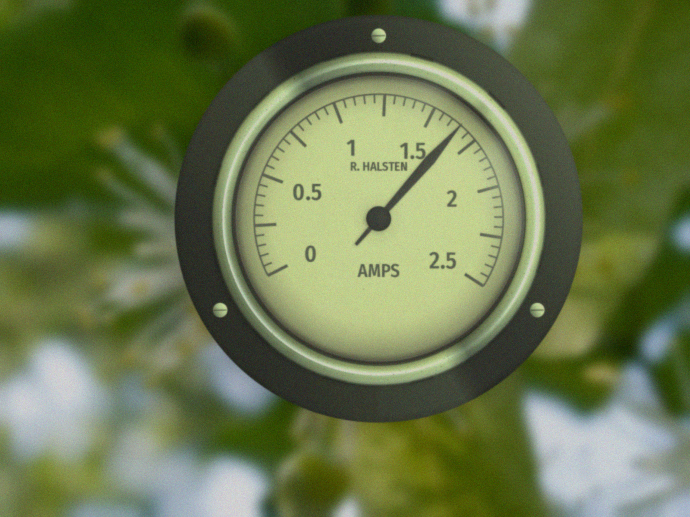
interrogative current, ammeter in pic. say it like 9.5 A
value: 1.65 A
